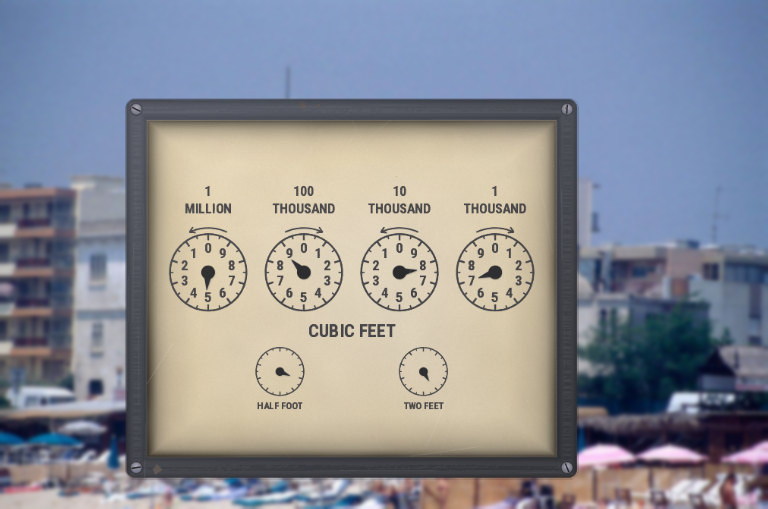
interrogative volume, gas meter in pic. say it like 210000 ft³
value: 487700 ft³
